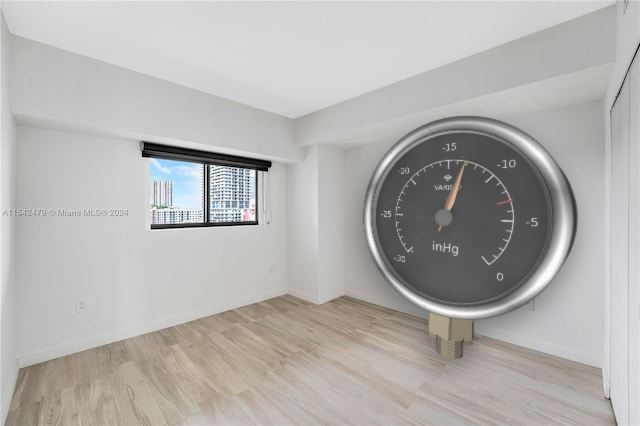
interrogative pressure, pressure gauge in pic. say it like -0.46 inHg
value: -13 inHg
